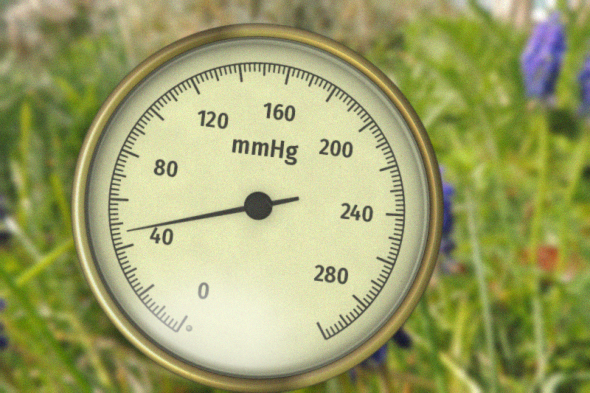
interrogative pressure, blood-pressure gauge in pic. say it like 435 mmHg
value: 46 mmHg
